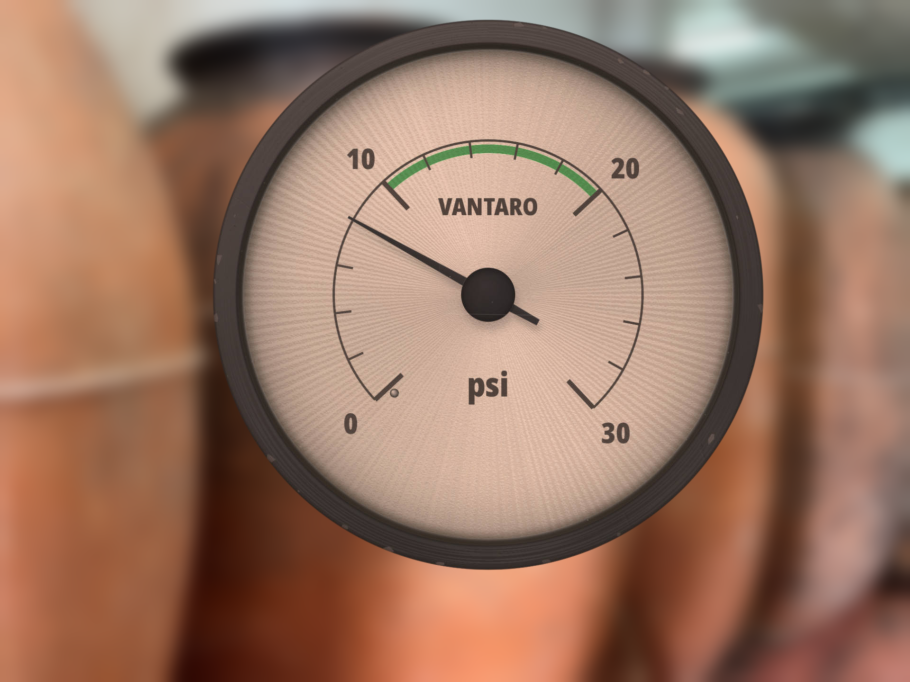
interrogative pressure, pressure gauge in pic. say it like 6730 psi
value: 8 psi
